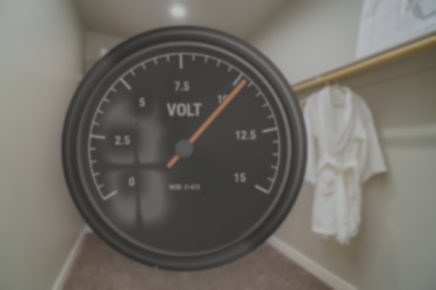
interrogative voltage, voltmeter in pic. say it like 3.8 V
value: 10.25 V
